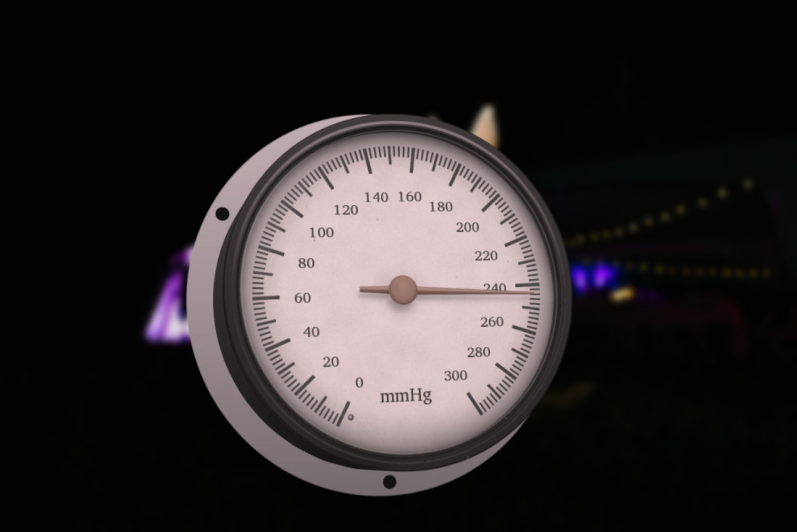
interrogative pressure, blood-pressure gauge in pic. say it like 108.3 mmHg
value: 244 mmHg
